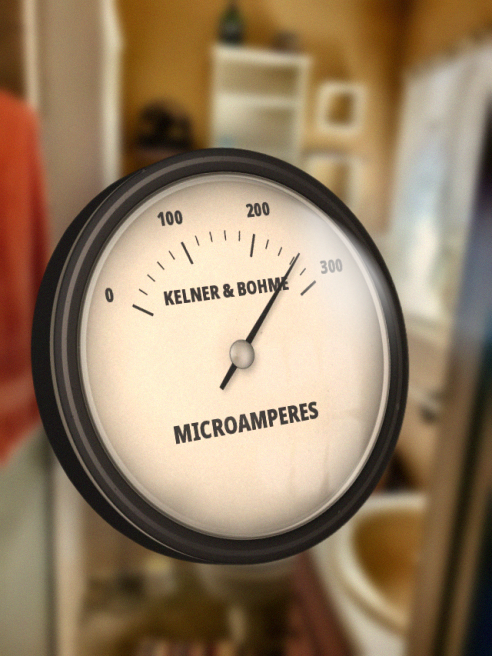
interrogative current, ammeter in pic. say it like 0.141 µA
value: 260 µA
